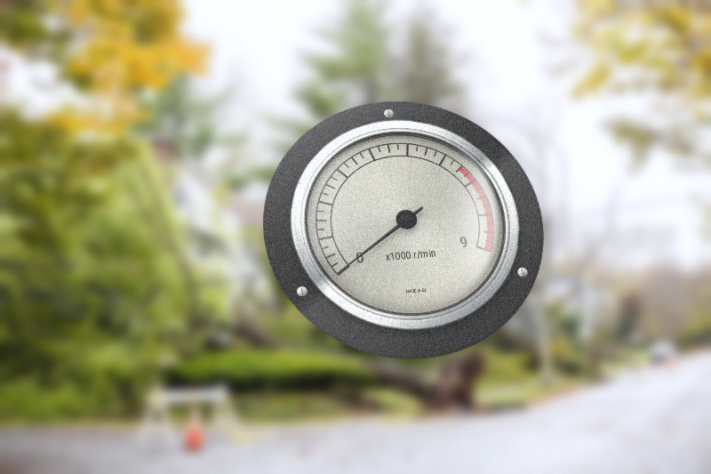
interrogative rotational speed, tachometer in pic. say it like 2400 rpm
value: 0 rpm
